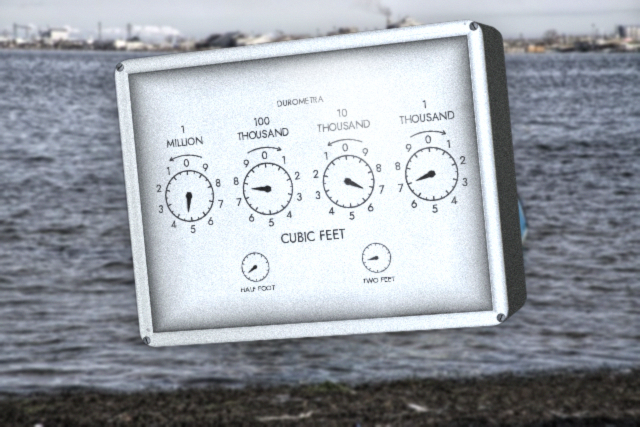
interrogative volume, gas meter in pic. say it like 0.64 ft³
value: 476700 ft³
